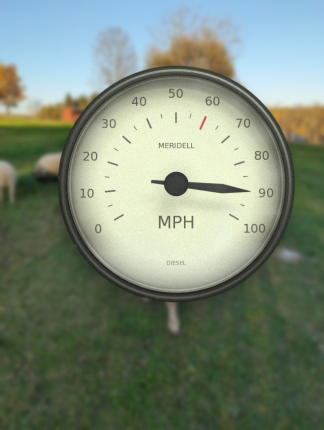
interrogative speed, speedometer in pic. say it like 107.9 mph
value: 90 mph
